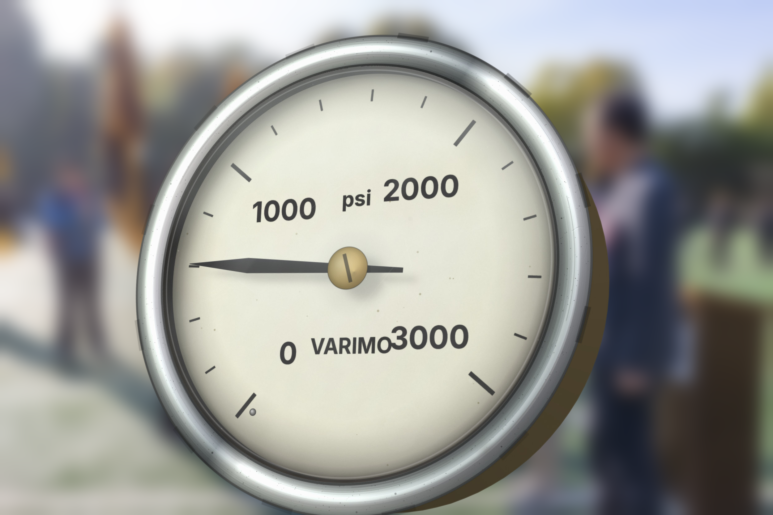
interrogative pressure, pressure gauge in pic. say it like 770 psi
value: 600 psi
